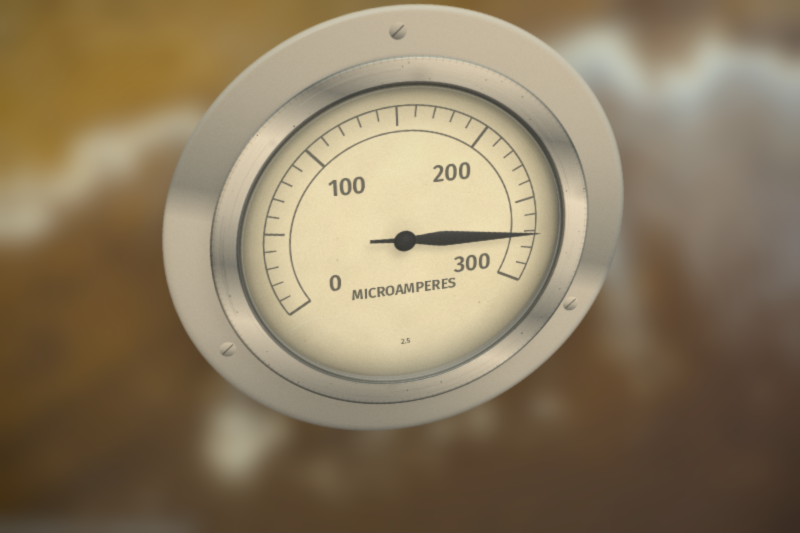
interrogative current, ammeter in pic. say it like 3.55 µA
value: 270 µA
